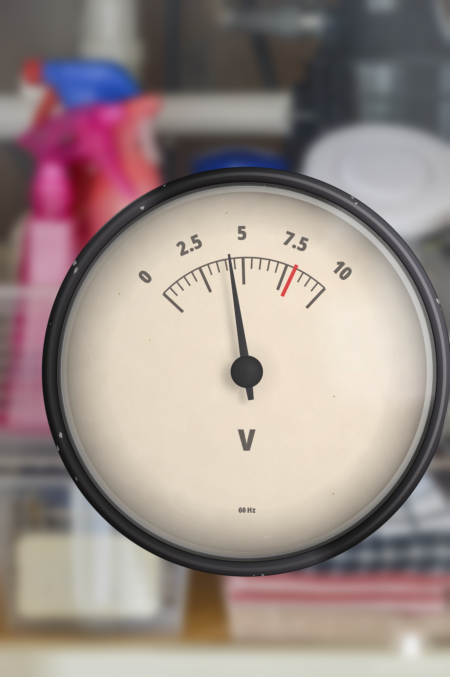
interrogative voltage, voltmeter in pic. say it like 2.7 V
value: 4.25 V
